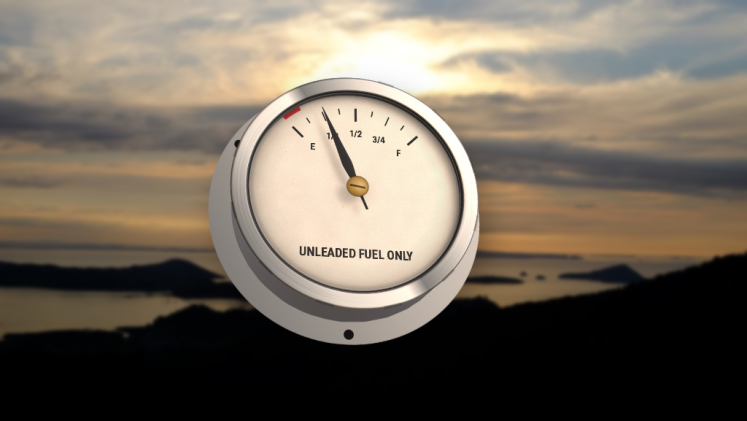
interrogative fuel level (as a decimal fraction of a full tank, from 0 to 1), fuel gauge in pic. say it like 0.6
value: 0.25
